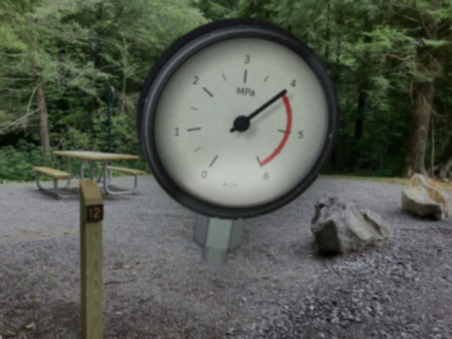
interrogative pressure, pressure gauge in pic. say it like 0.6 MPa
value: 4 MPa
